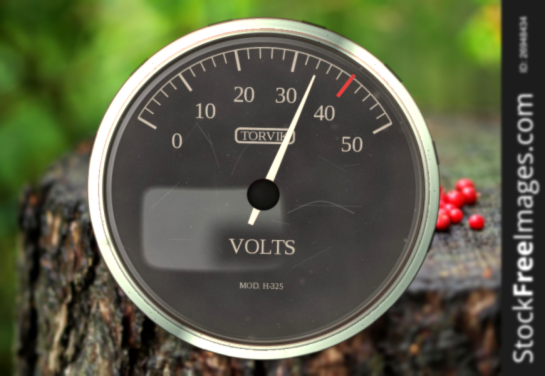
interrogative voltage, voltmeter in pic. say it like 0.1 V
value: 34 V
